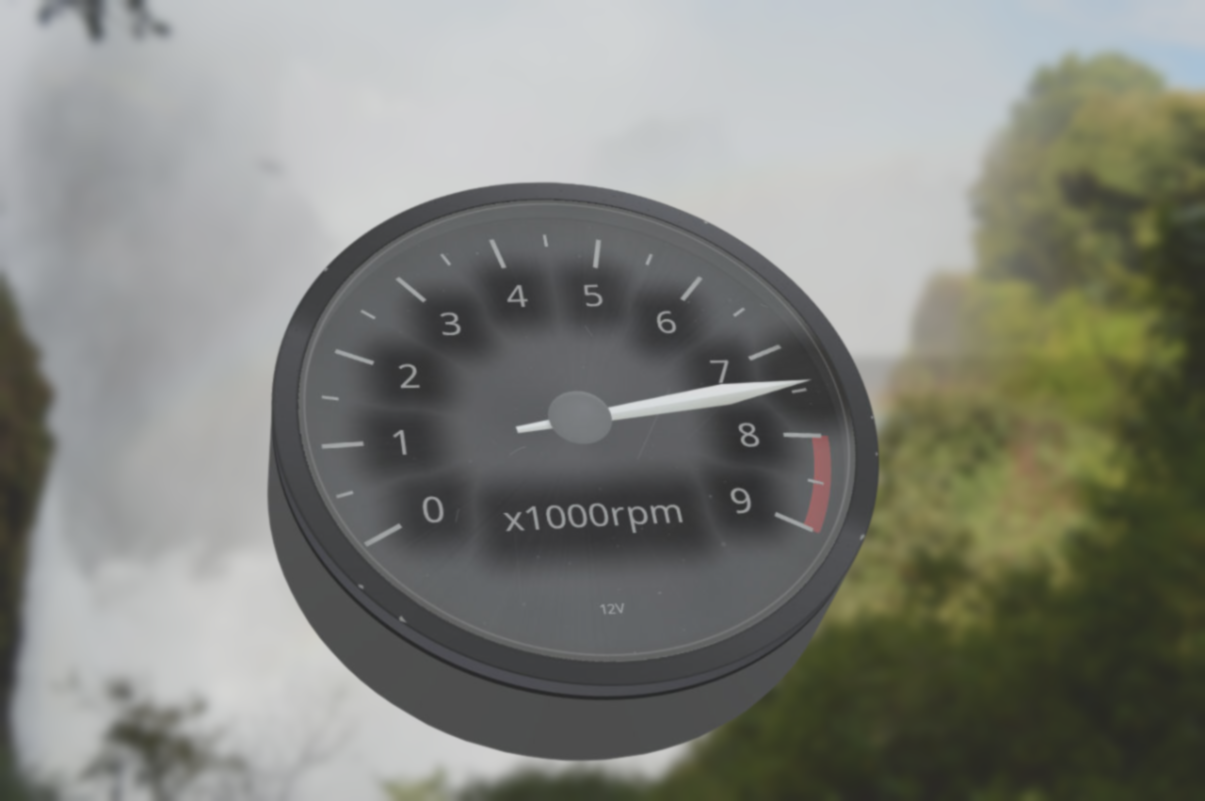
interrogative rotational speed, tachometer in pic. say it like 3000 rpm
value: 7500 rpm
